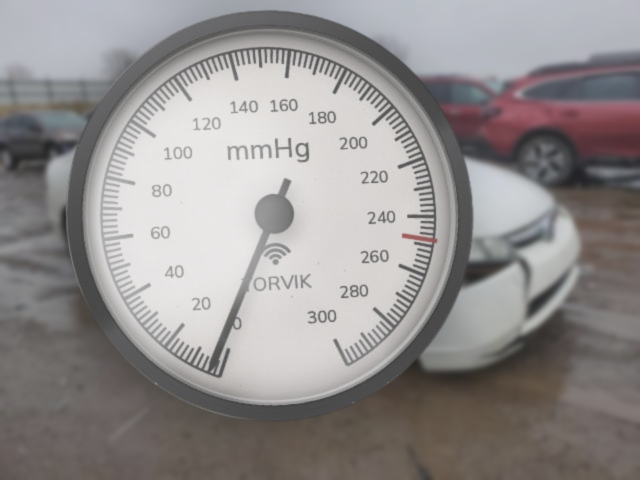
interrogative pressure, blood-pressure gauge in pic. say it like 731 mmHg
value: 4 mmHg
